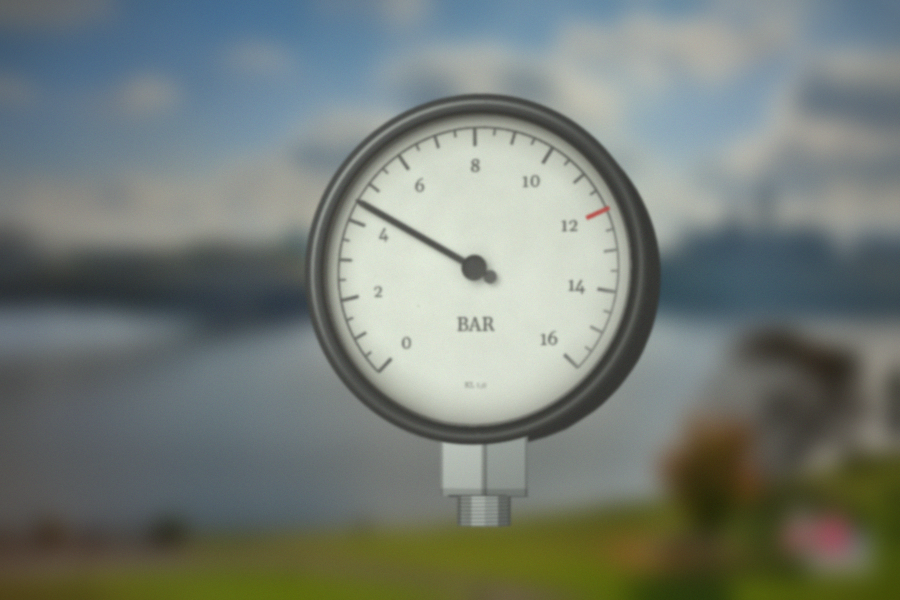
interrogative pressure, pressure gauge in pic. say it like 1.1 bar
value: 4.5 bar
